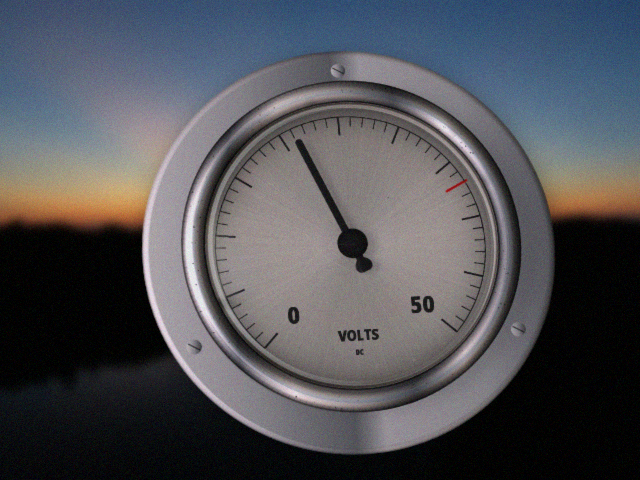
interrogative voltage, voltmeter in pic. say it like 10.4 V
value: 21 V
